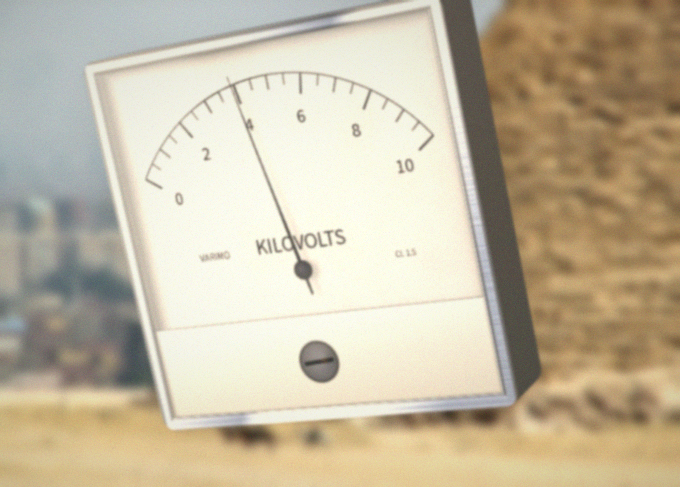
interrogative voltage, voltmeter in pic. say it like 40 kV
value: 4 kV
